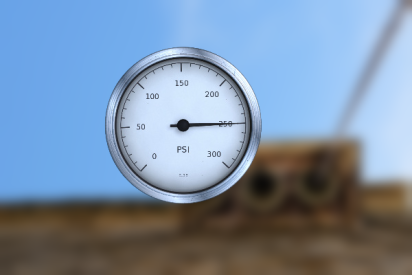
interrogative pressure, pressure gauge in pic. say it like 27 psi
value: 250 psi
